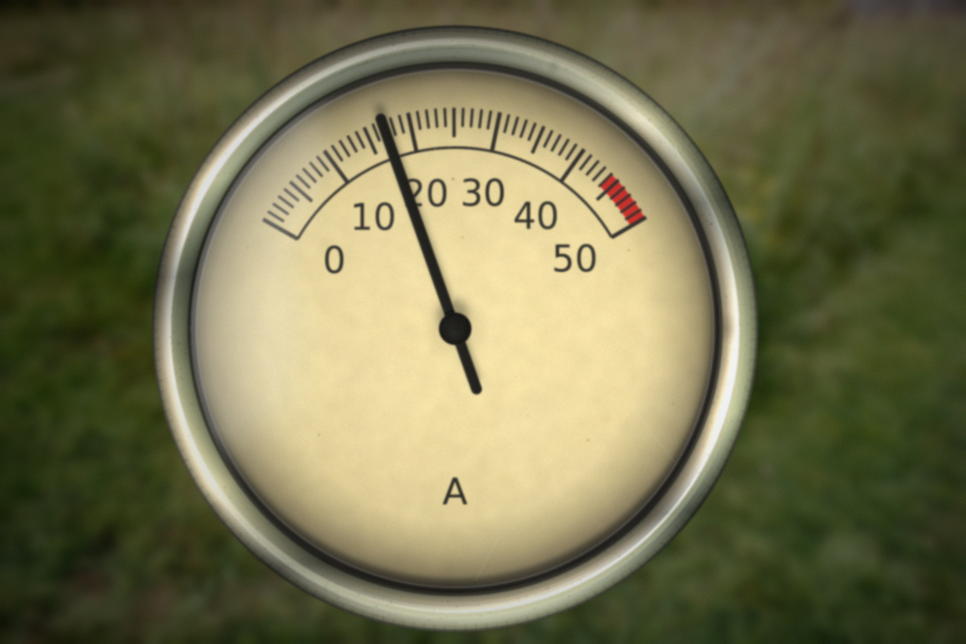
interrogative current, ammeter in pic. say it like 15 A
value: 17 A
